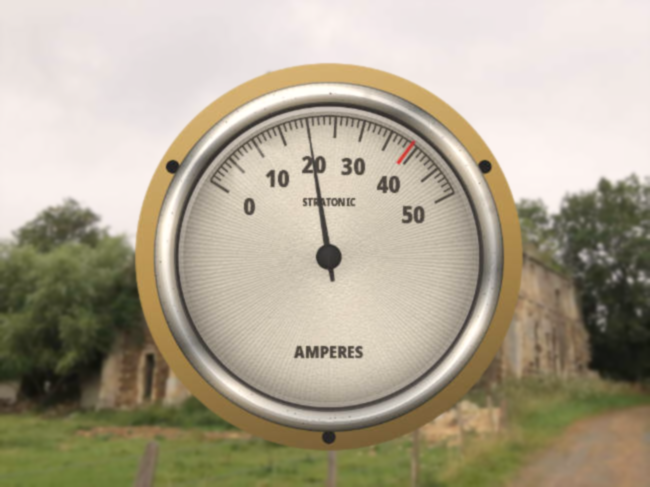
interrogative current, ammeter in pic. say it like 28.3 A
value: 20 A
